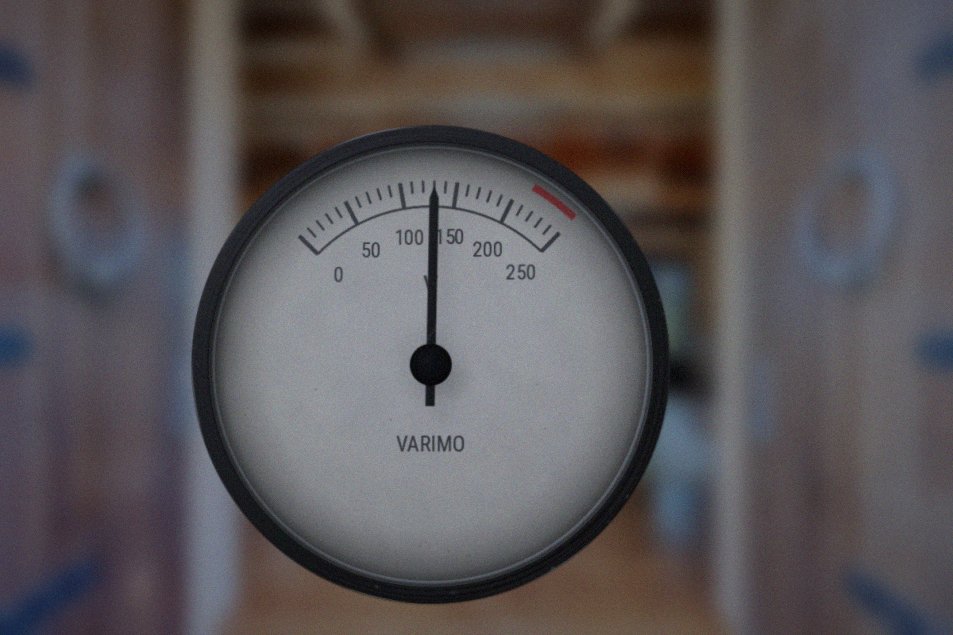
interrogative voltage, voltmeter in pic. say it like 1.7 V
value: 130 V
